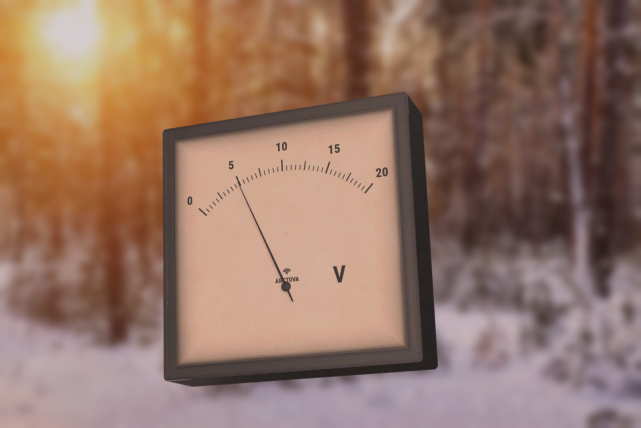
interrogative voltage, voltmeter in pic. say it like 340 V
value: 5 V
